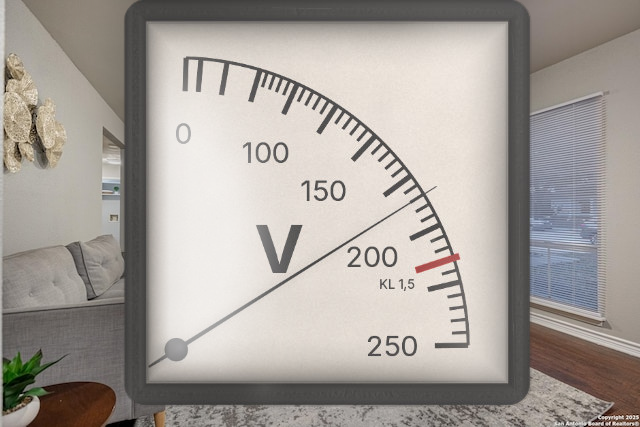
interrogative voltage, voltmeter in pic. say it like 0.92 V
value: 185 V
